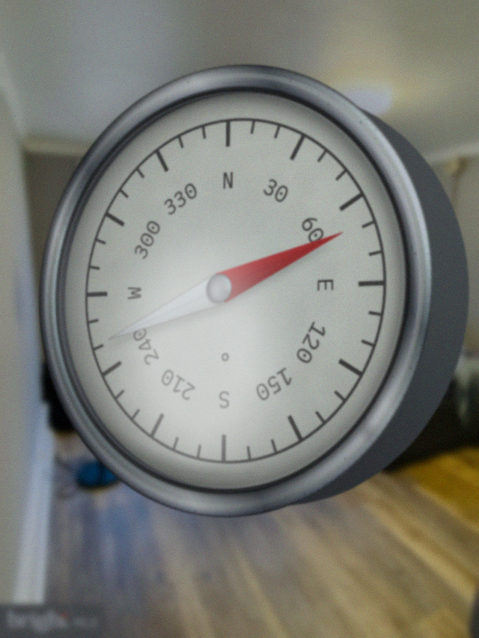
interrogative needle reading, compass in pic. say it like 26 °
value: 70 °
